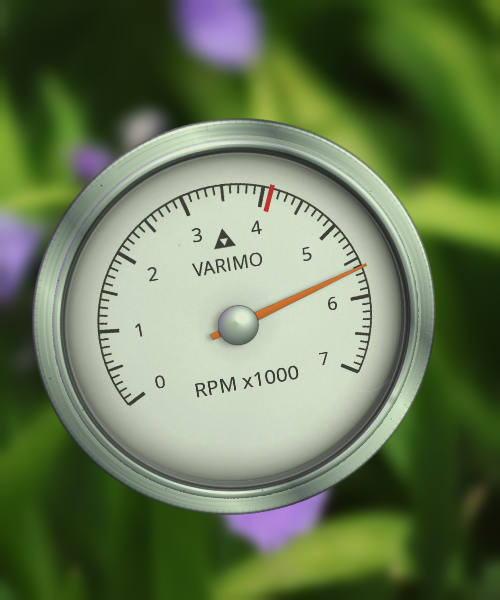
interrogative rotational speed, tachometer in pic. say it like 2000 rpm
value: 5600 rpm
